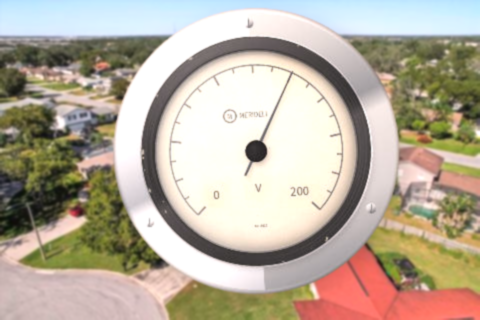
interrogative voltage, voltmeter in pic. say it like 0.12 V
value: 120 V
